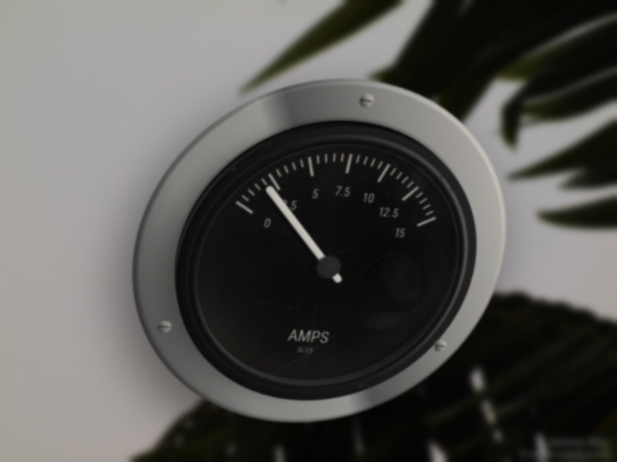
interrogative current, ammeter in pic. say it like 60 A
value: 2 A
